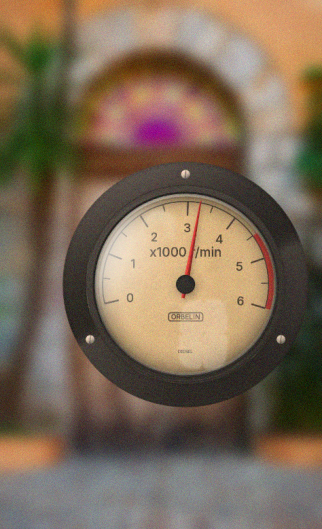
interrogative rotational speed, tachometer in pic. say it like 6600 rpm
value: 3250 rpm
